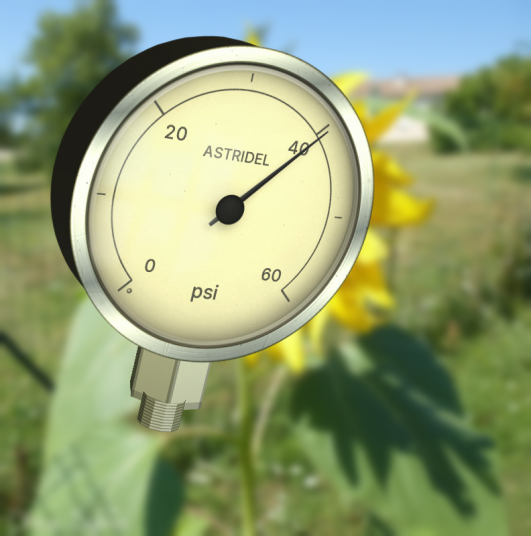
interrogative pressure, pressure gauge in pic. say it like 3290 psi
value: 40 psi
